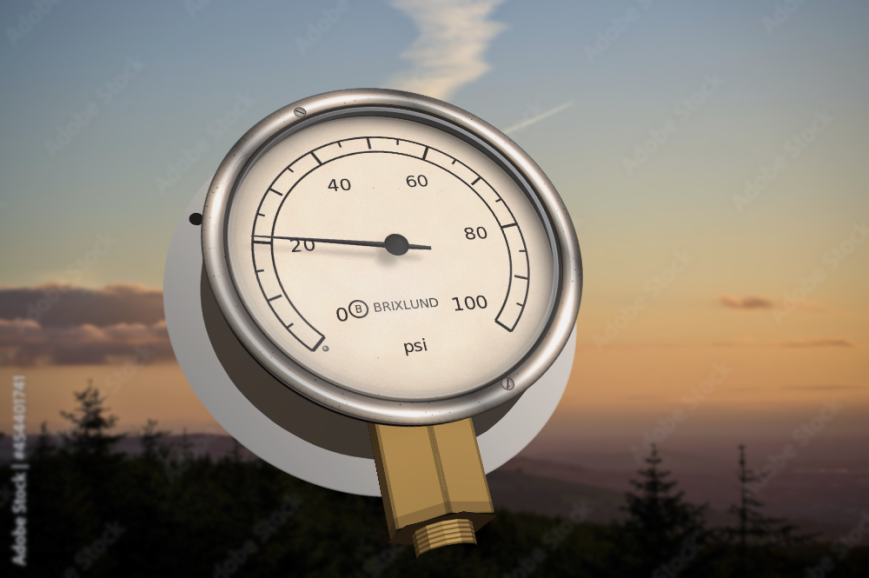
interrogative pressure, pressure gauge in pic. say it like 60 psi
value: 20 psi
